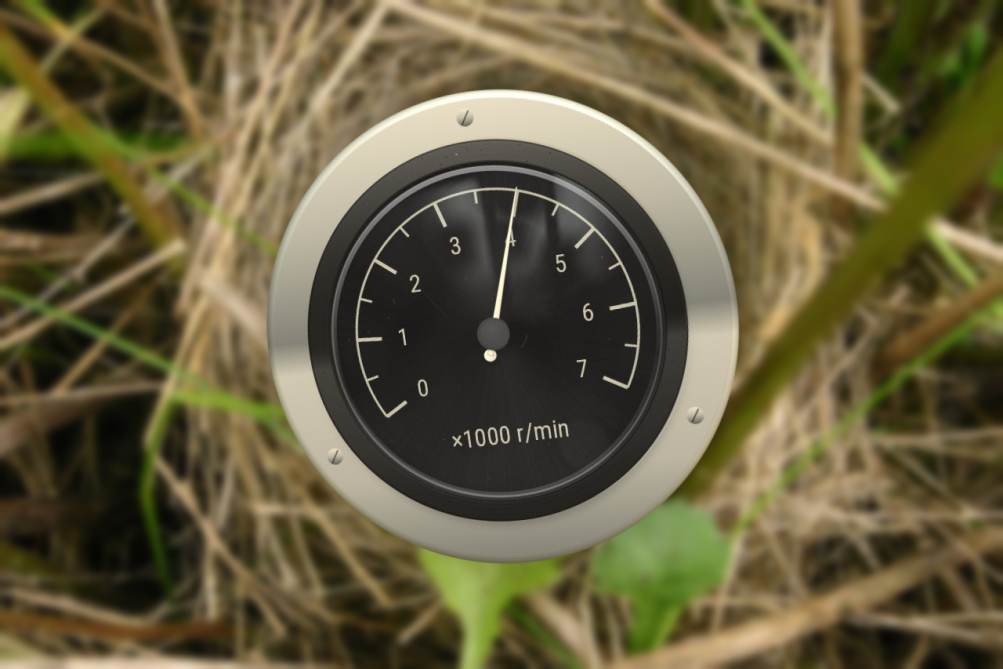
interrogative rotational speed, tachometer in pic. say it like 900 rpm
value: 4000 rpm
